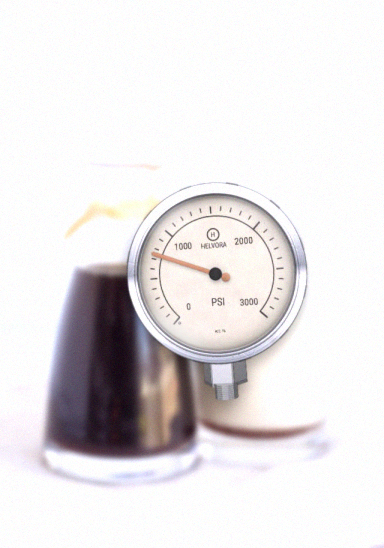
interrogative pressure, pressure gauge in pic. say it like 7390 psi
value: 750 psi
